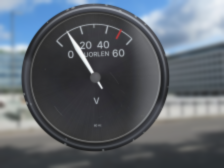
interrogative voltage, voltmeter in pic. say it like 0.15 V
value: 10 V
